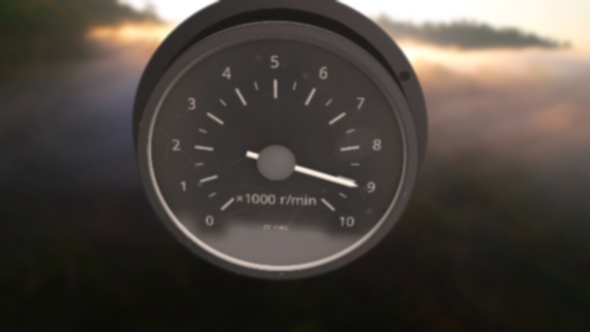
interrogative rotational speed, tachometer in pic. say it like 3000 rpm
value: 9000 rpm
